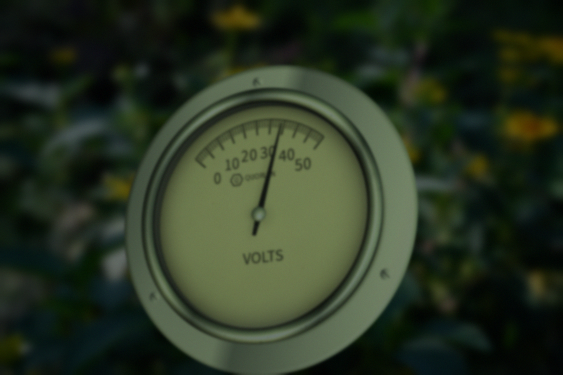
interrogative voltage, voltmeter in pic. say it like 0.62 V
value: 35 V
